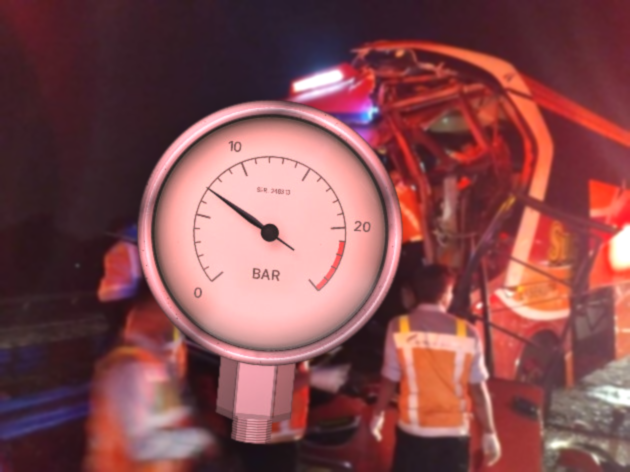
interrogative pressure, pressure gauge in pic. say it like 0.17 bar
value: 7 bar
